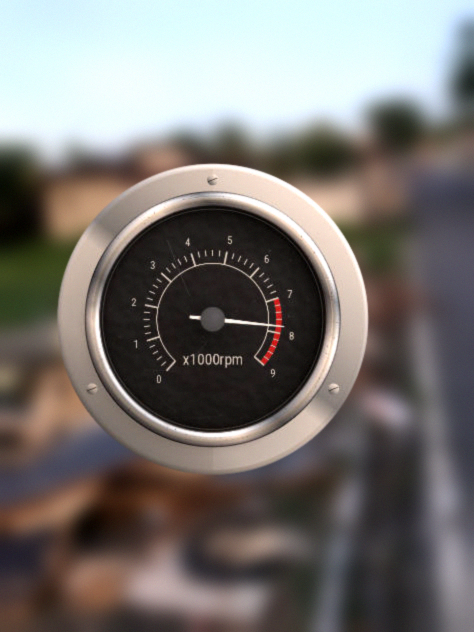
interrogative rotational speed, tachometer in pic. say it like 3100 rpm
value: 7800 rpm
